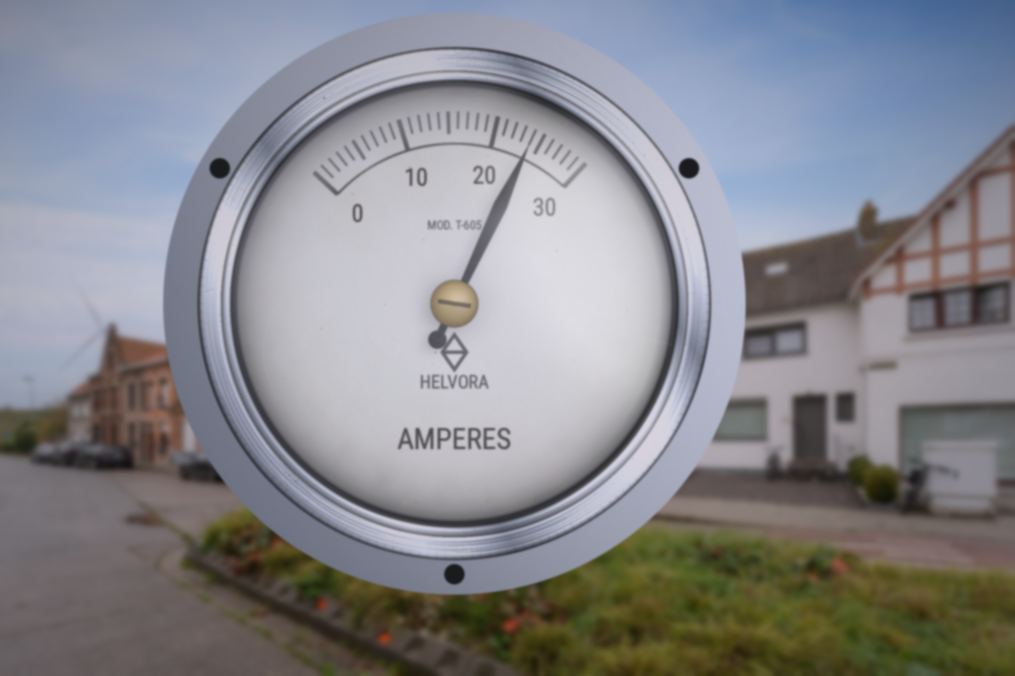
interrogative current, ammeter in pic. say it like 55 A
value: 24 A
